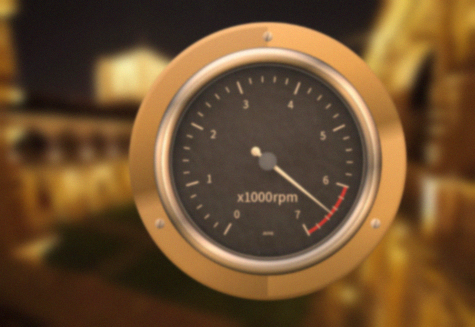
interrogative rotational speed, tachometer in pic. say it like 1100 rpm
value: 6500 rpm
